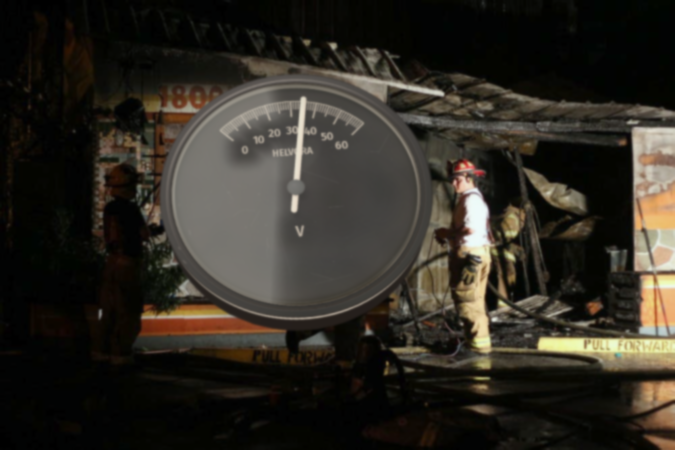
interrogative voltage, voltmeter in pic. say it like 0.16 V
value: 35 V
